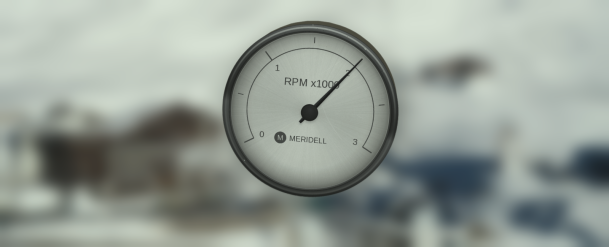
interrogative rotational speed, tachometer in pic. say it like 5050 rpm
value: 2000 rpm
